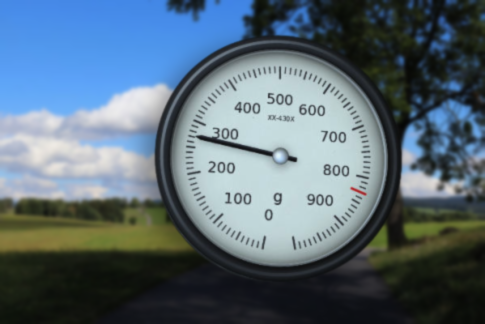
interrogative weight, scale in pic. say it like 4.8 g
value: 270 g
